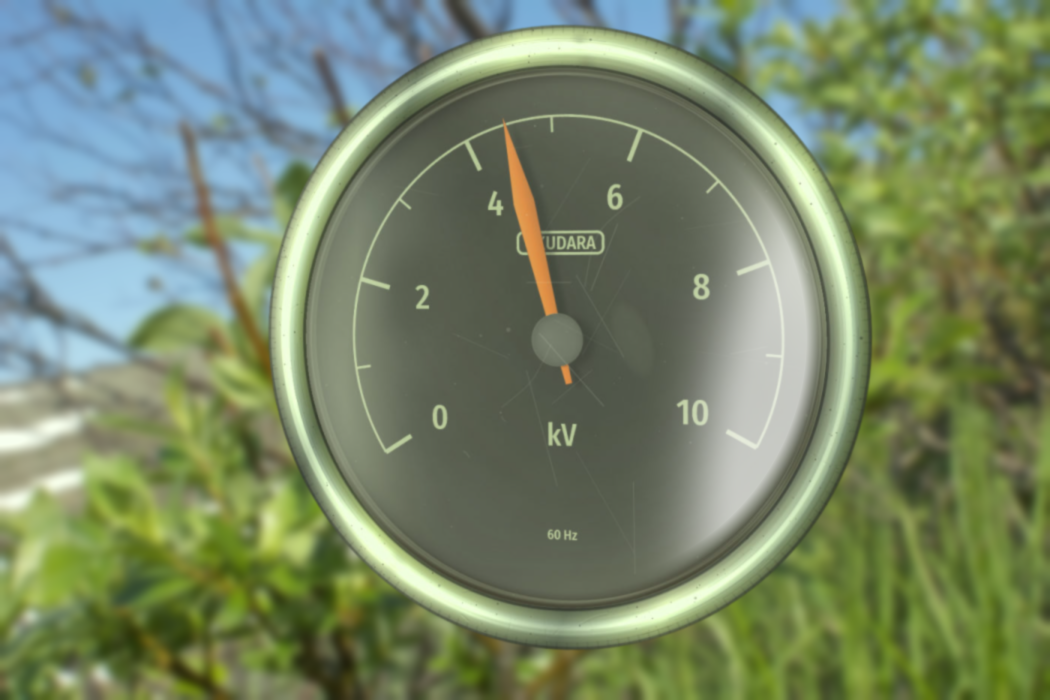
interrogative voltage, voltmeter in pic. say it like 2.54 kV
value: 4.5 kV
